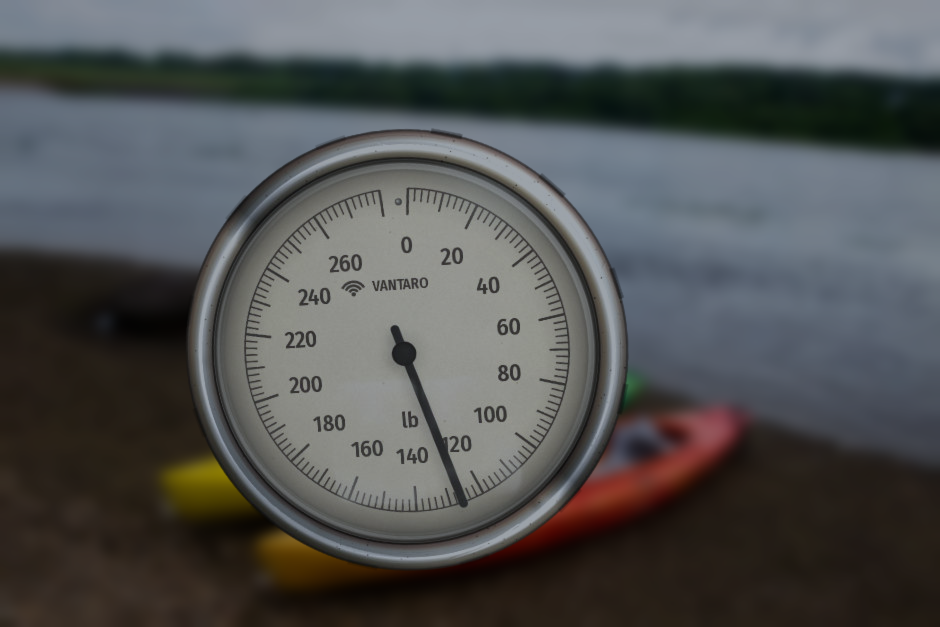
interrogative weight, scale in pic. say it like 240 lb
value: 126 lb
